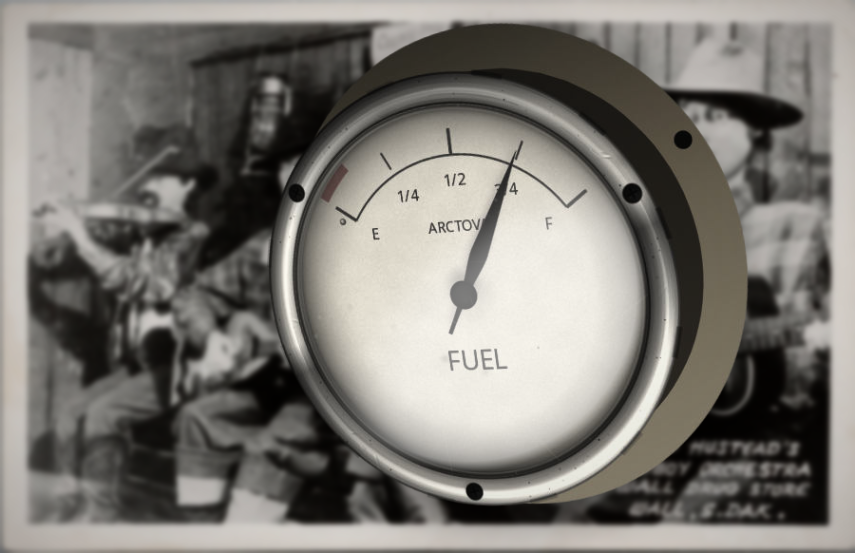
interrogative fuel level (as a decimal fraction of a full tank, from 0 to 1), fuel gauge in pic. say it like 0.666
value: 0.75
